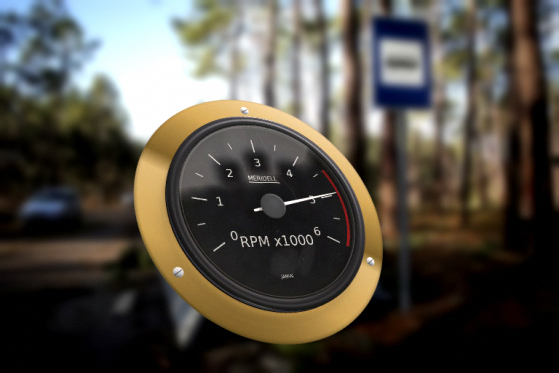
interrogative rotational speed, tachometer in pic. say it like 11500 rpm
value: 5000 rpm
